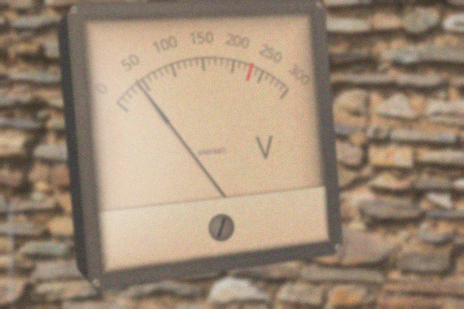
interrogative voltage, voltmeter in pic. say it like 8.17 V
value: 40 V
